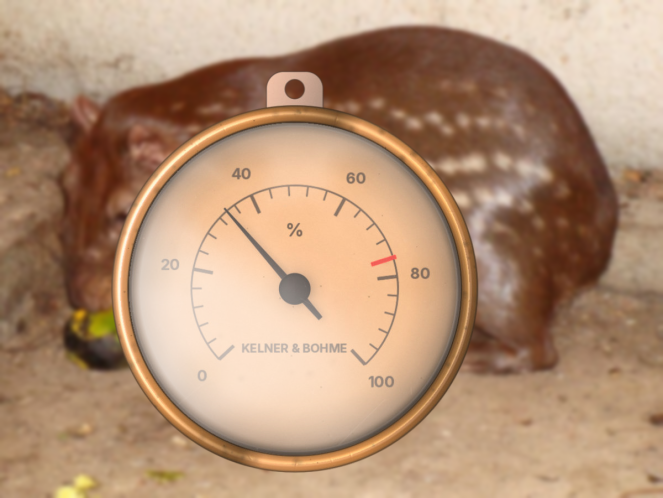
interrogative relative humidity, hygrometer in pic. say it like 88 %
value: 34 %
